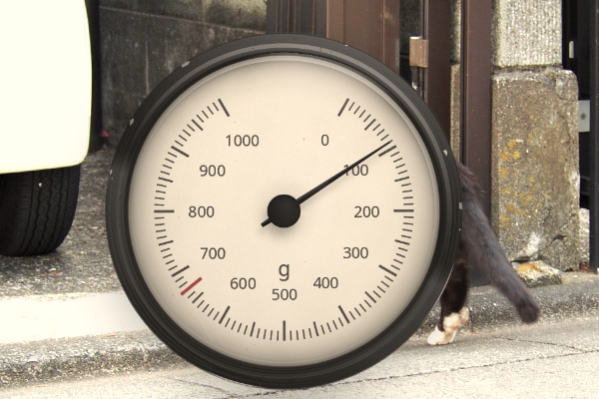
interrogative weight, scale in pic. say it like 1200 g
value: 90 g
